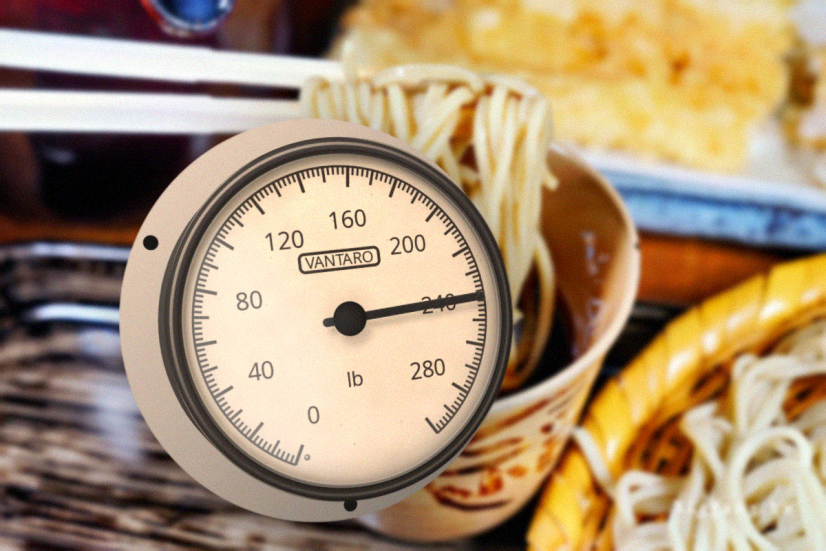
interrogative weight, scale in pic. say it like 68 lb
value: 240 lb
